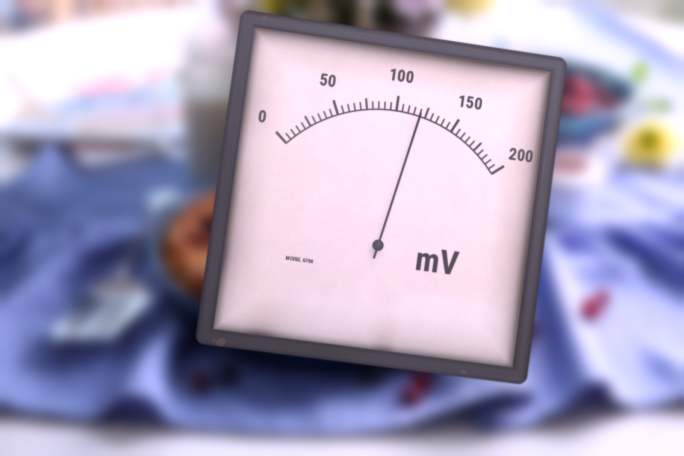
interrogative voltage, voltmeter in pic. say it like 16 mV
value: 120 mV
